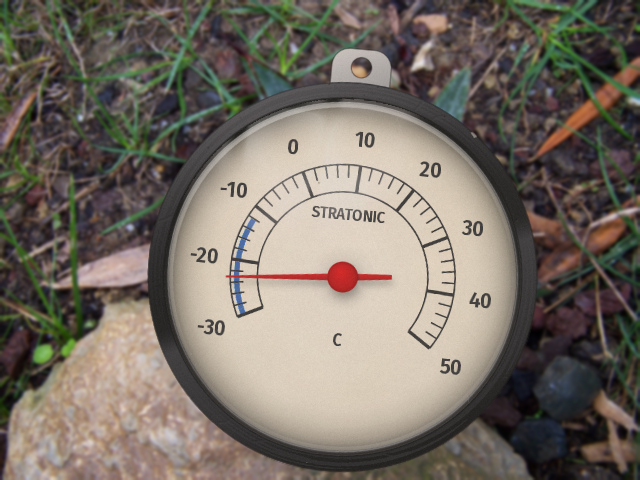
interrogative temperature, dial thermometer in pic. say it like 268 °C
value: -23 °C
